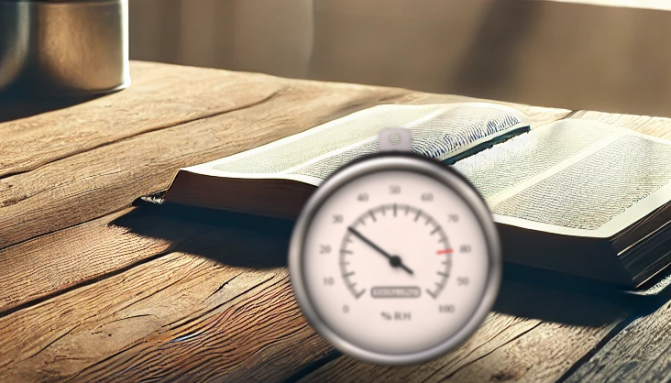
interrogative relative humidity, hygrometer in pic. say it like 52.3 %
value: 30 %
